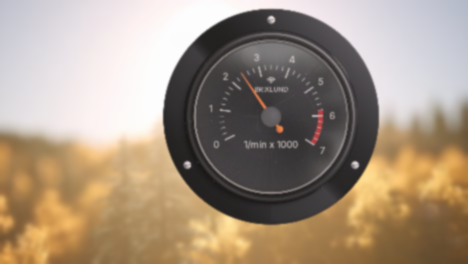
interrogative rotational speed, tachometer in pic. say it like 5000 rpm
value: 2400 rpm
